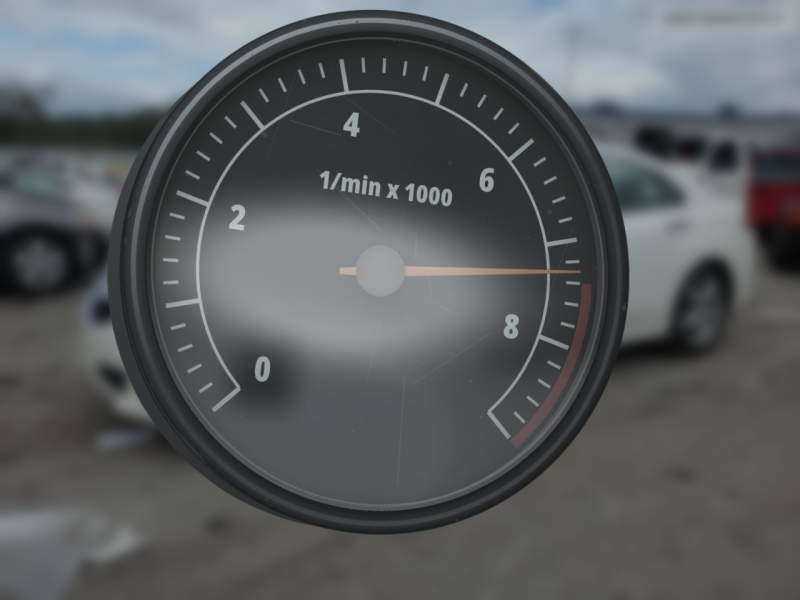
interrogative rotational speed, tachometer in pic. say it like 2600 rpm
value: 7300 rpm
